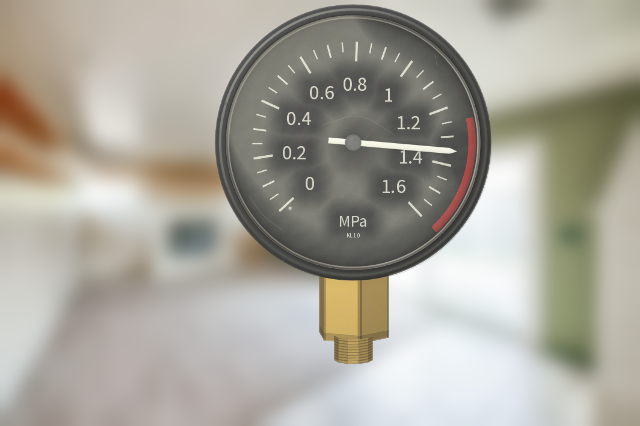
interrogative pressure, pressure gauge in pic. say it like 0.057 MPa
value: 1.35 MPa
